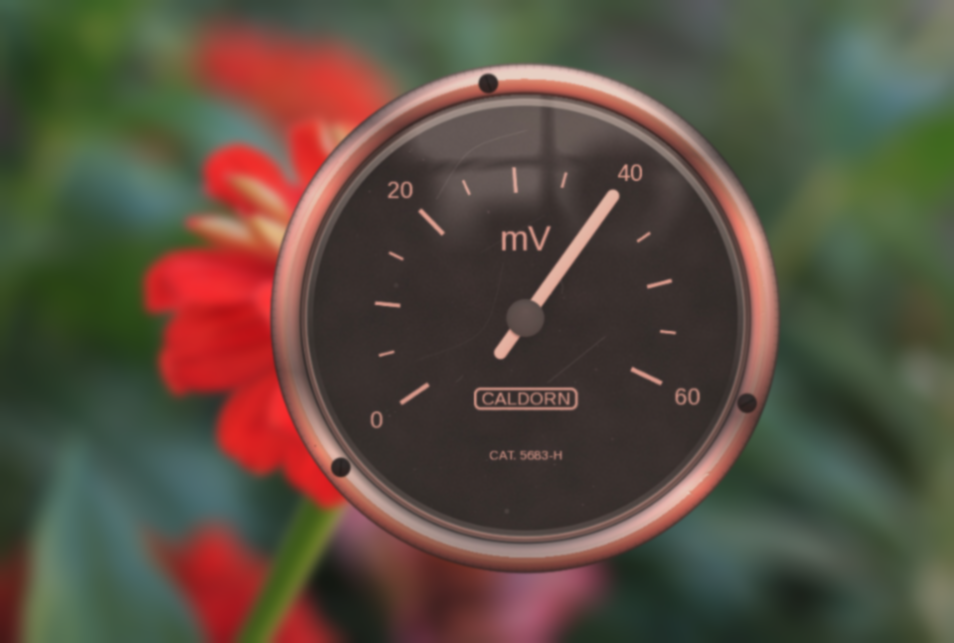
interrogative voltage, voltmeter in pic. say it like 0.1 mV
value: 40 mV
